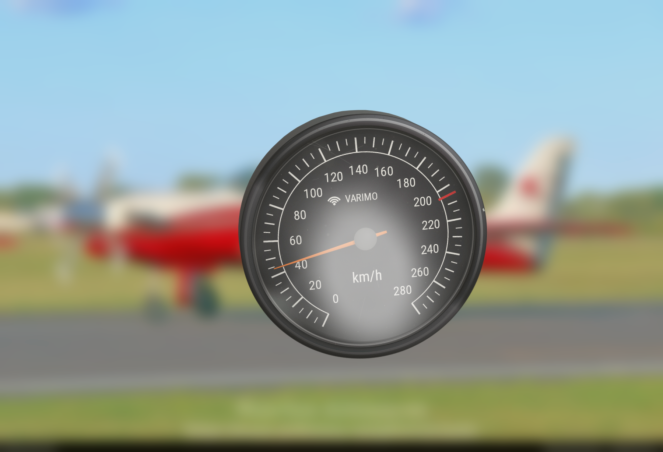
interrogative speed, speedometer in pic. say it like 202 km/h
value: 45 km/h
